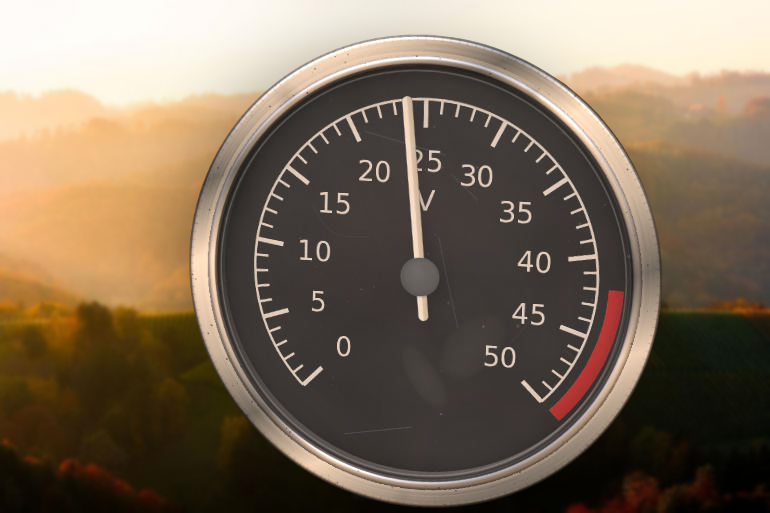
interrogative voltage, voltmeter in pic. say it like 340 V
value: 24 V
